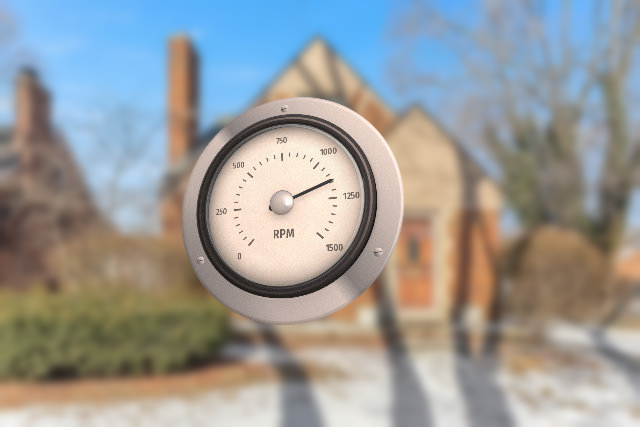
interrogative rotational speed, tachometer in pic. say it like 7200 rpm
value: 1150 rpm
